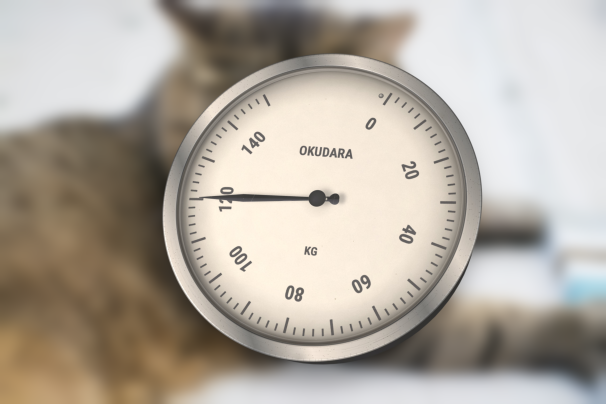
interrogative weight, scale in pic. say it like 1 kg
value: 120 kg
